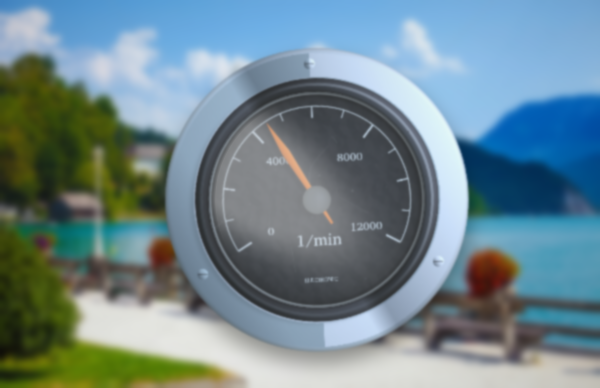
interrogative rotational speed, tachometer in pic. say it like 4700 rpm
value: 4500 rpm
